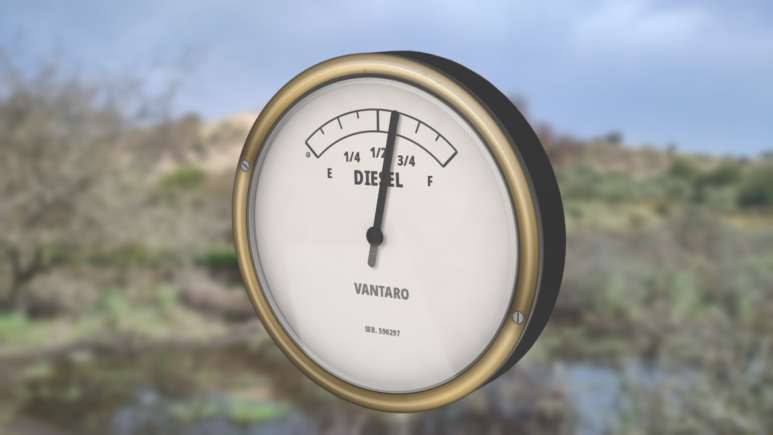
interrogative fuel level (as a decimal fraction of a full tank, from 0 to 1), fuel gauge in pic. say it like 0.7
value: 0.625
